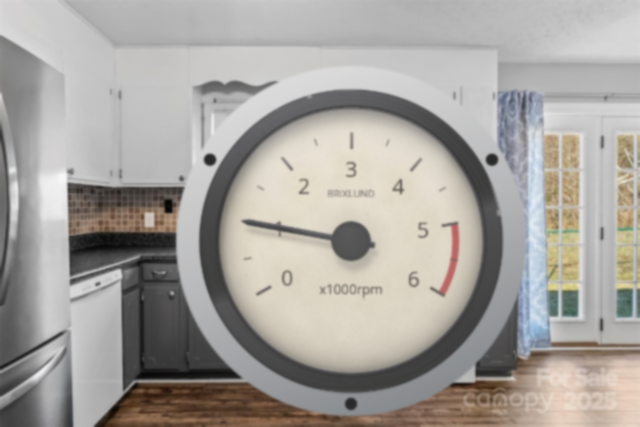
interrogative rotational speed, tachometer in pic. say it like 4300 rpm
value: 1000 rpm
